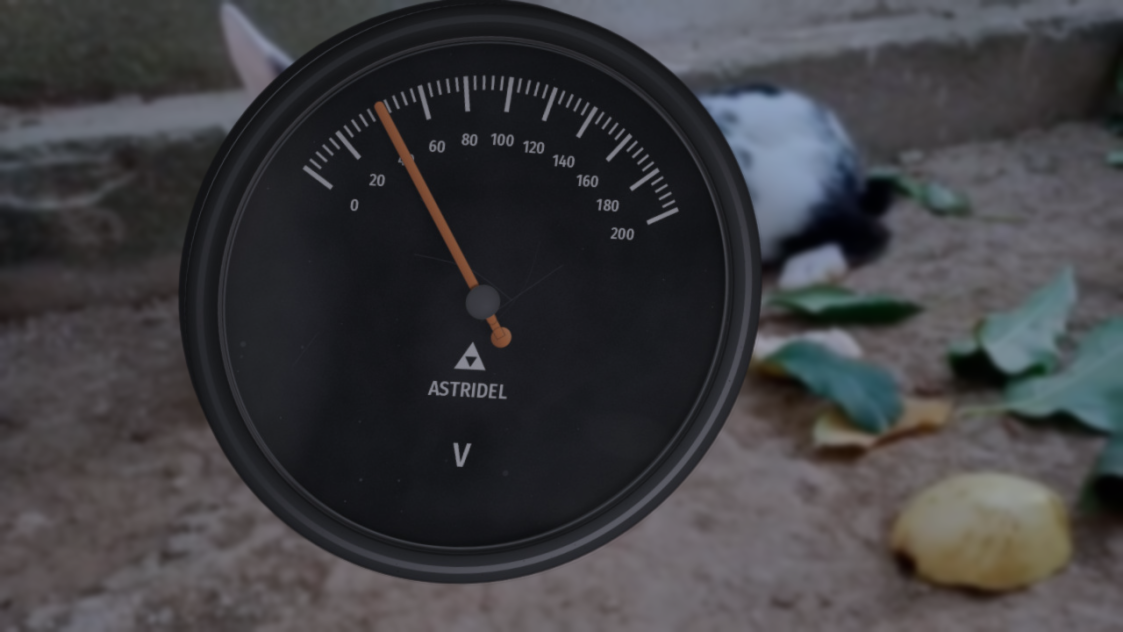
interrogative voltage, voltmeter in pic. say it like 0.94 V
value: 40 V
